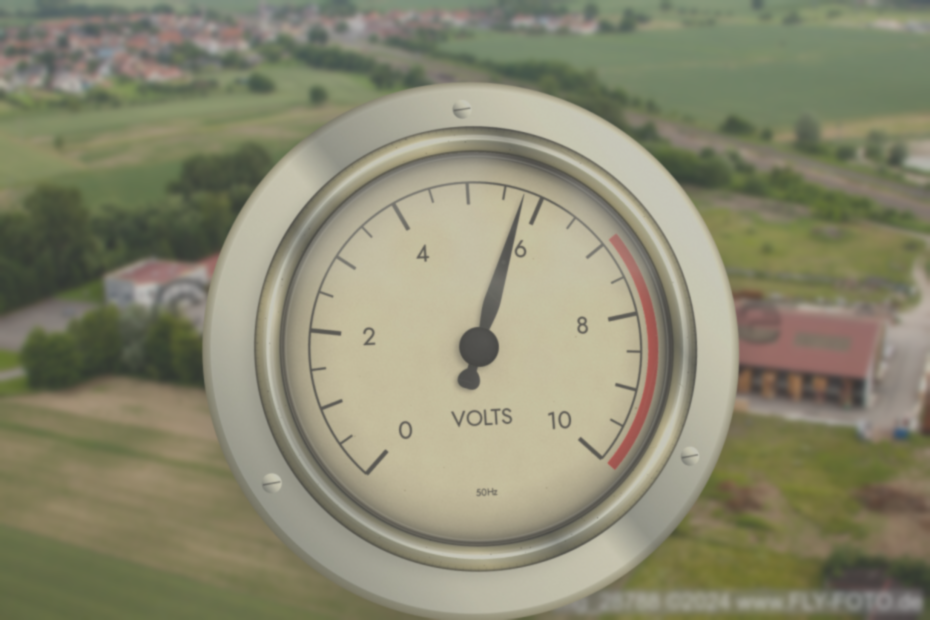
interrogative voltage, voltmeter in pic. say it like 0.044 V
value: 5.75 V
